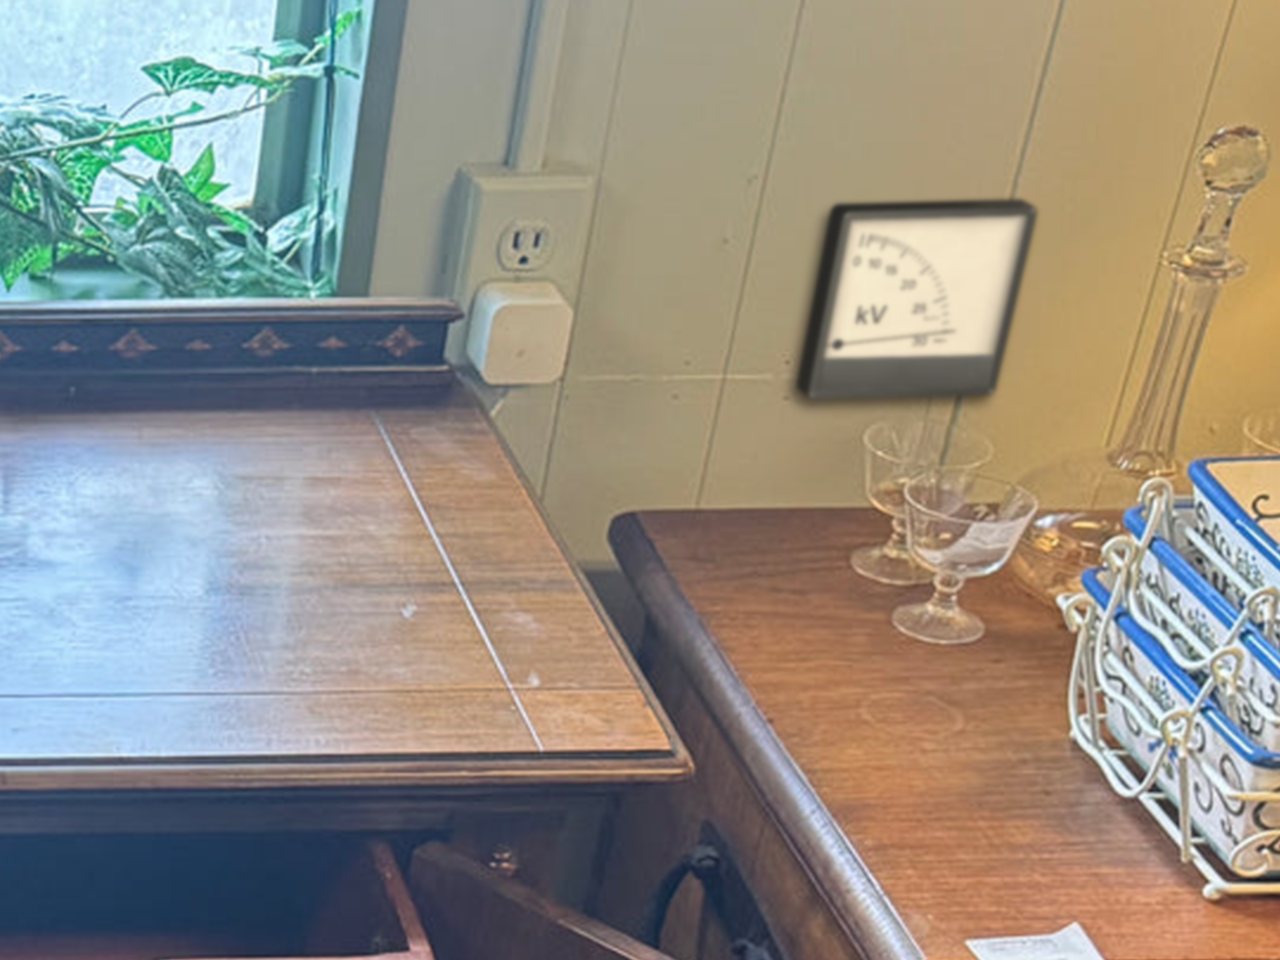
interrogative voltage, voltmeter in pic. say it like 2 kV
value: 29 kV
